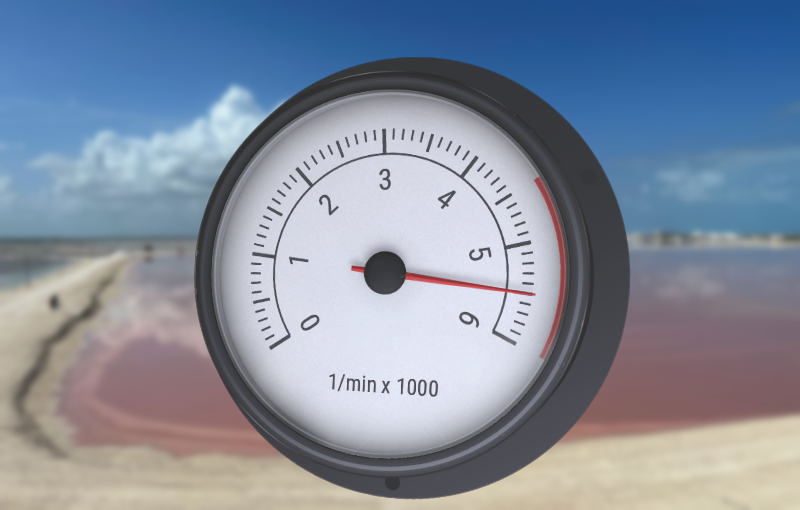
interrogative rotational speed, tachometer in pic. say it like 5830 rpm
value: 5500 rpm
